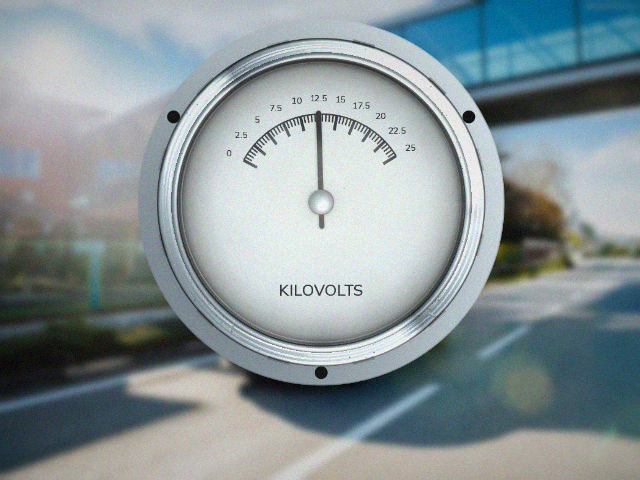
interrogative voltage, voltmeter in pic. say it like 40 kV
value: 12.5 kV
